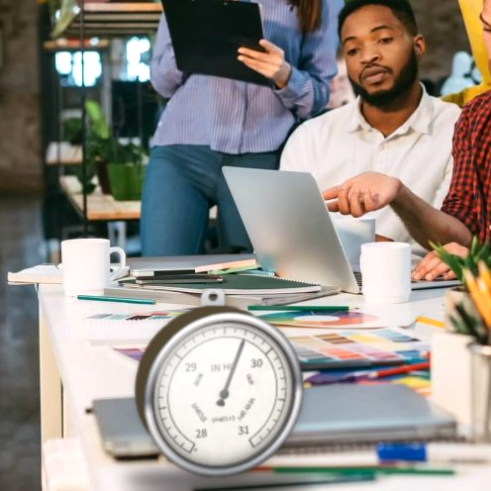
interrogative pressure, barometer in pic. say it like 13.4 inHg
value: 29.7 inHg
